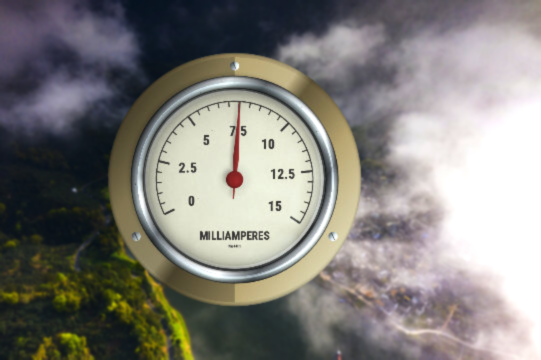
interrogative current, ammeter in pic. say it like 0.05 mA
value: 7.5 mA
